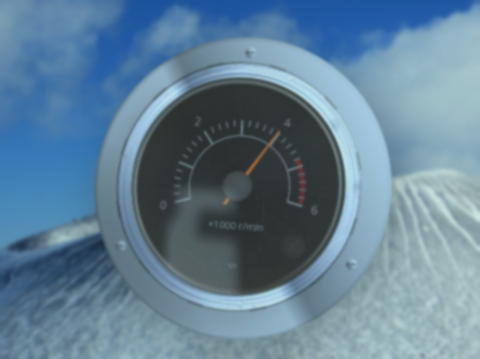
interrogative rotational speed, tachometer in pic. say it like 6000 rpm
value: 4000 rpm
